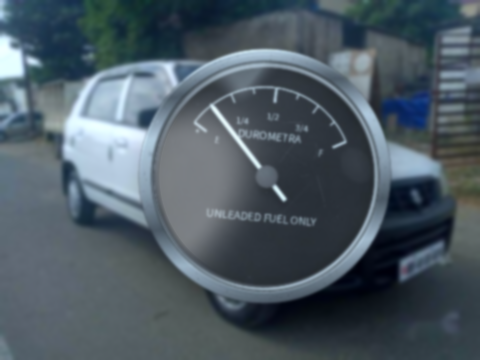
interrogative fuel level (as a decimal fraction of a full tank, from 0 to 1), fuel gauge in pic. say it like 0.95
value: 0.125
